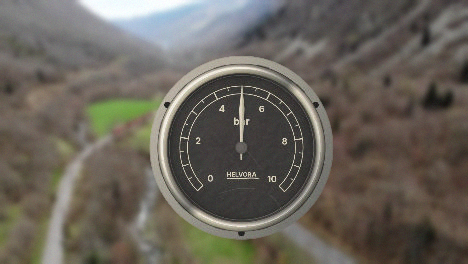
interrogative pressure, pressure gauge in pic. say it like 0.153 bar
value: 5 bar
